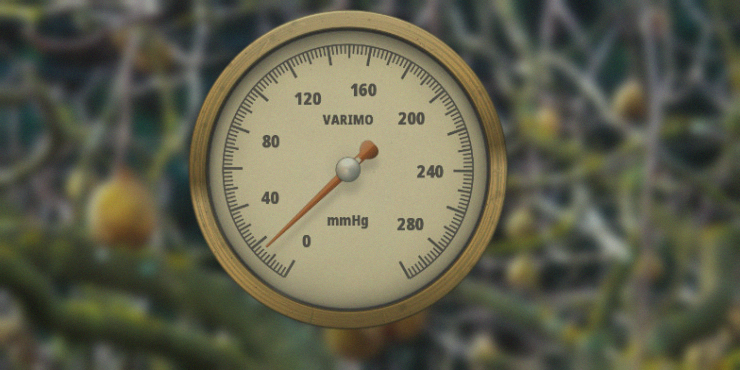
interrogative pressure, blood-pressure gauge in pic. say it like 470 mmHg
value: 16 mmHg
